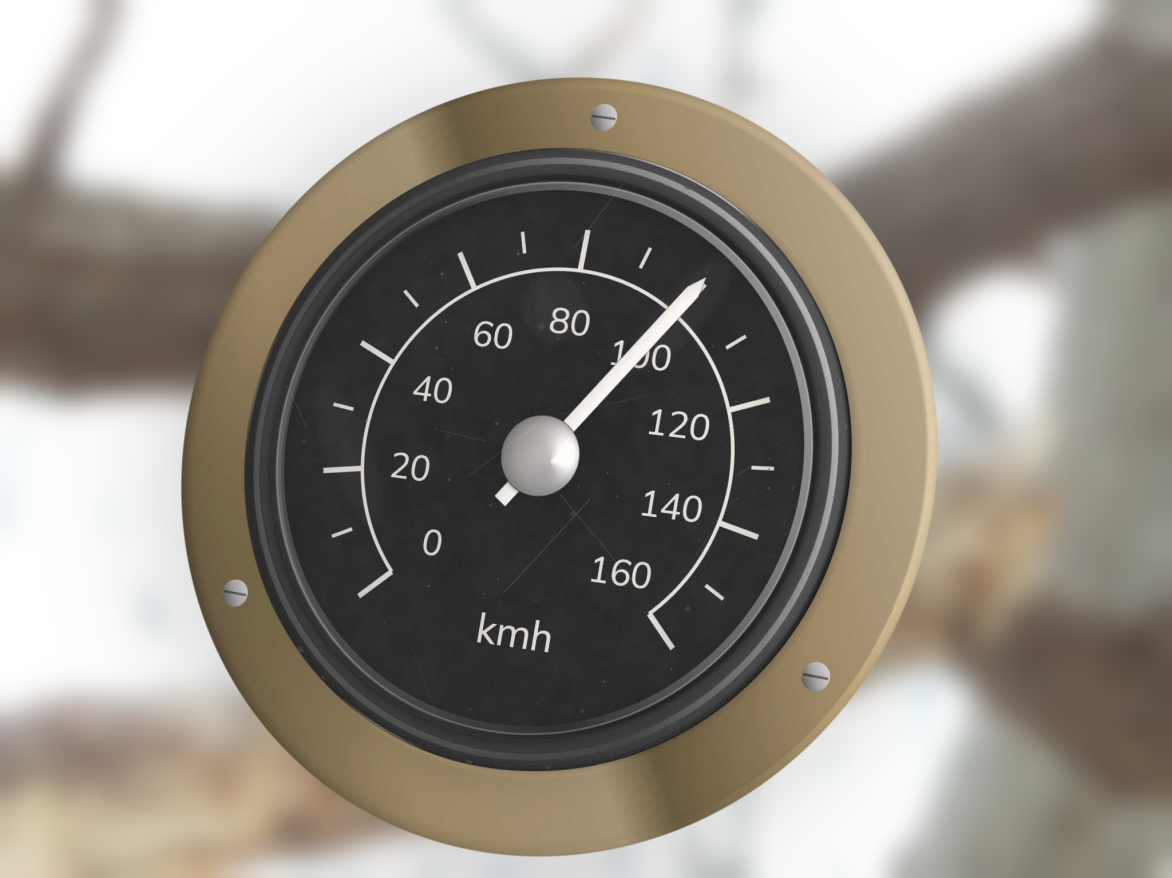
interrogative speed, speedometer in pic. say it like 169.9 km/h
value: 100 km/h
